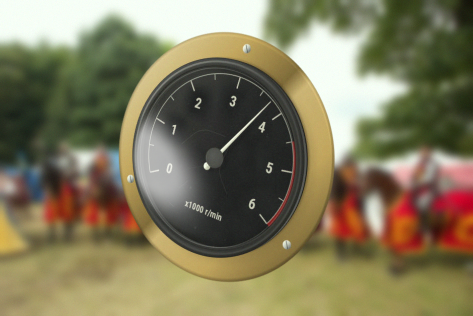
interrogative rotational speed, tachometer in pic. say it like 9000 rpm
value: 3750 rpm
